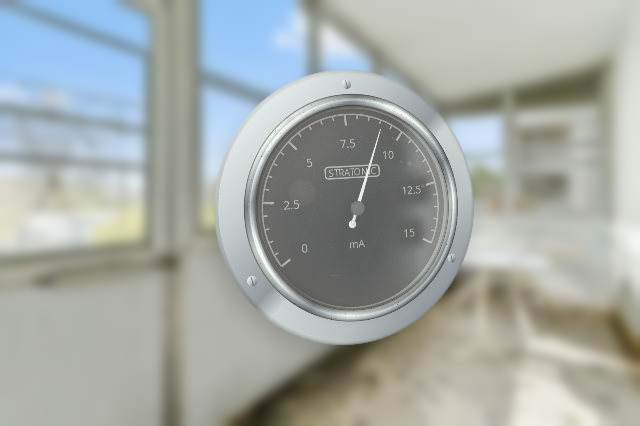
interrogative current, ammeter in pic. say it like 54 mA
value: 9 mA
